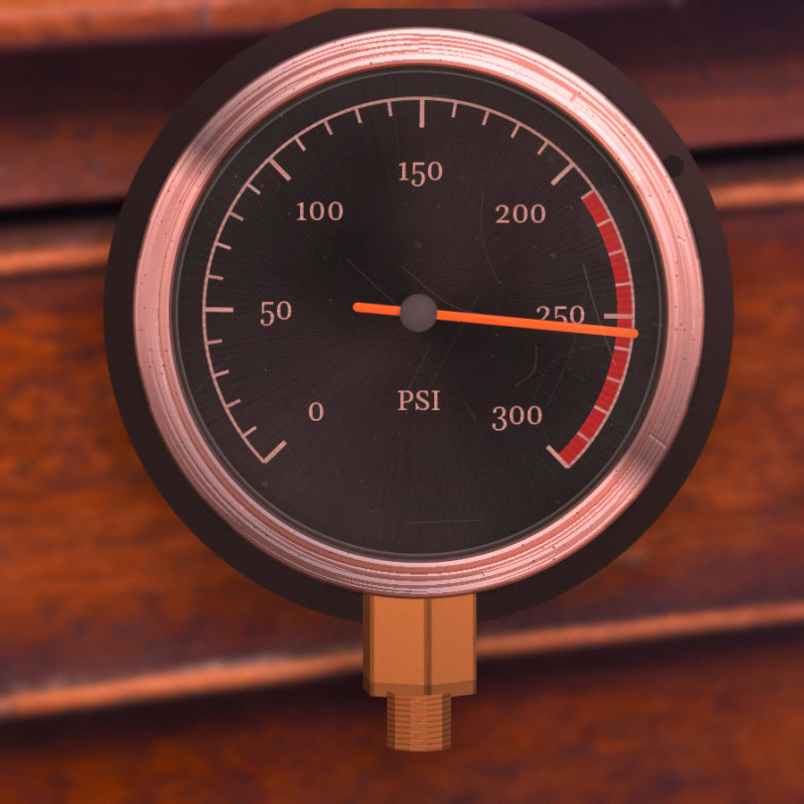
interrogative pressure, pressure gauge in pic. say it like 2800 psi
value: 255 psi
